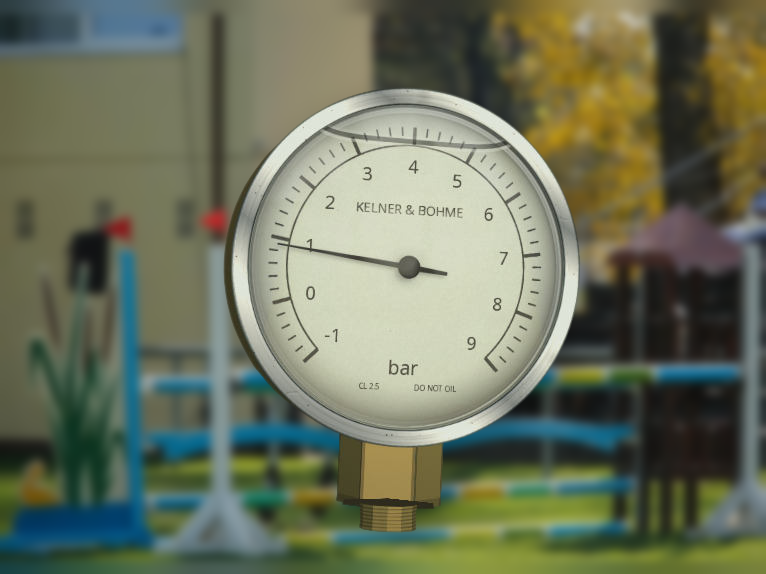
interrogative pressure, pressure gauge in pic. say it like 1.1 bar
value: 0.9 bar
